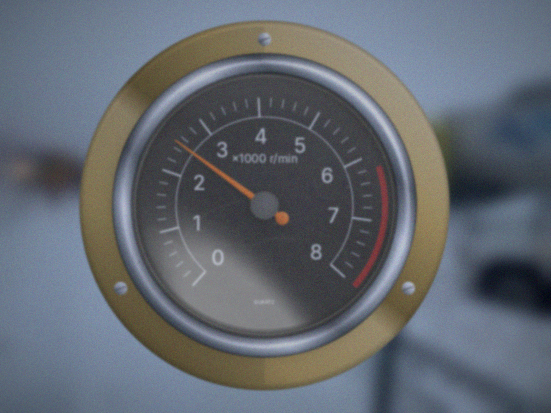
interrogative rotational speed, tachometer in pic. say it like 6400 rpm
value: 2500 rpm
